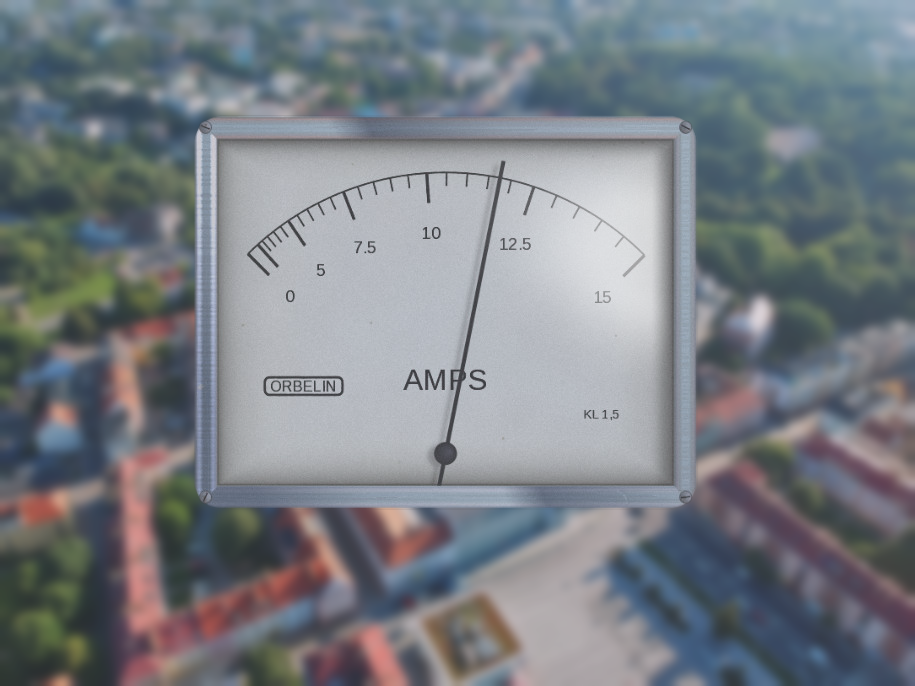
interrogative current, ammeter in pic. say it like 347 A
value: 11.75 A
